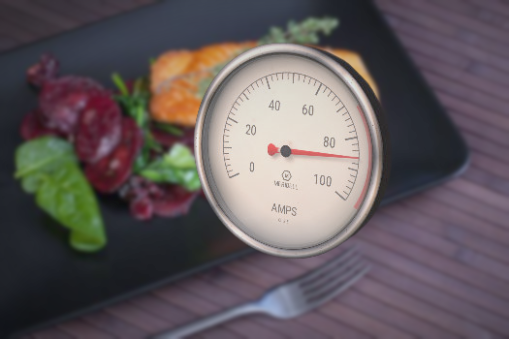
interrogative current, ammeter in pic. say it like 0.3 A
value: 86 A
